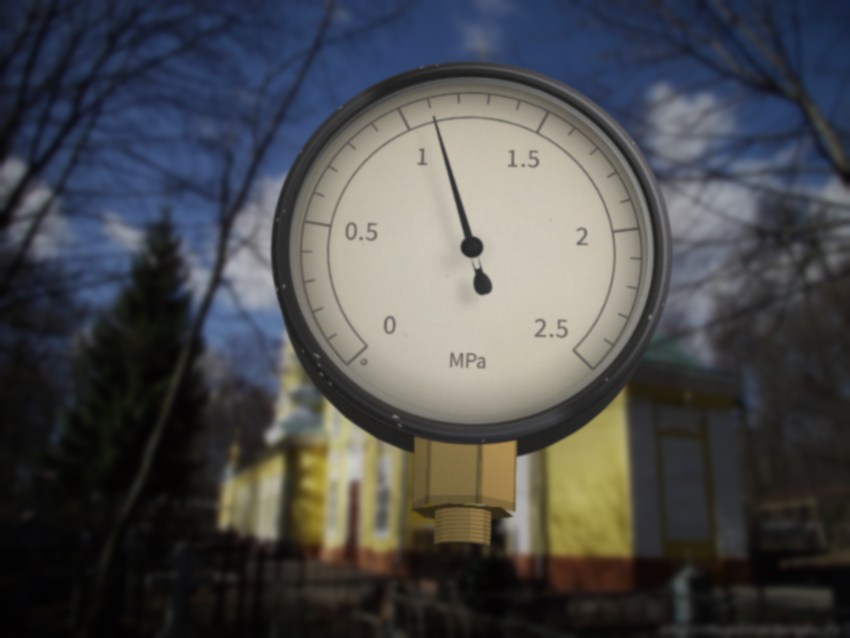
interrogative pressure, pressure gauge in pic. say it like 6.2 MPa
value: 1.1 MPa
